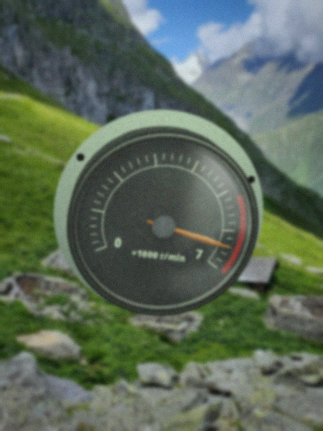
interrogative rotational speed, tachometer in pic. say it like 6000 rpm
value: 6400 rpm
